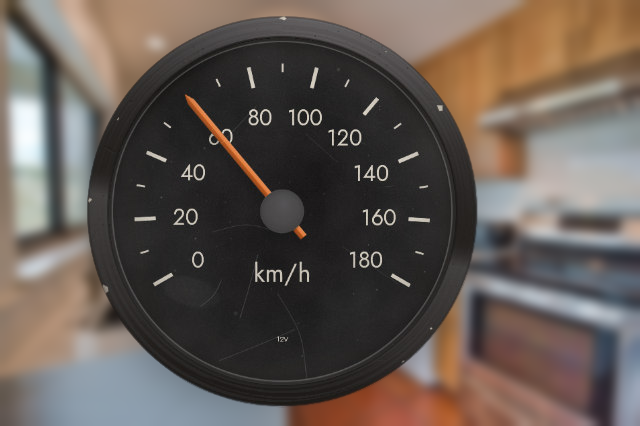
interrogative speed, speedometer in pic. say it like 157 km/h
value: 60 km/h
